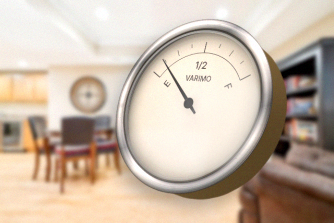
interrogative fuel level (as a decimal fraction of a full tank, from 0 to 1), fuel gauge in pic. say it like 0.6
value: 0.125
